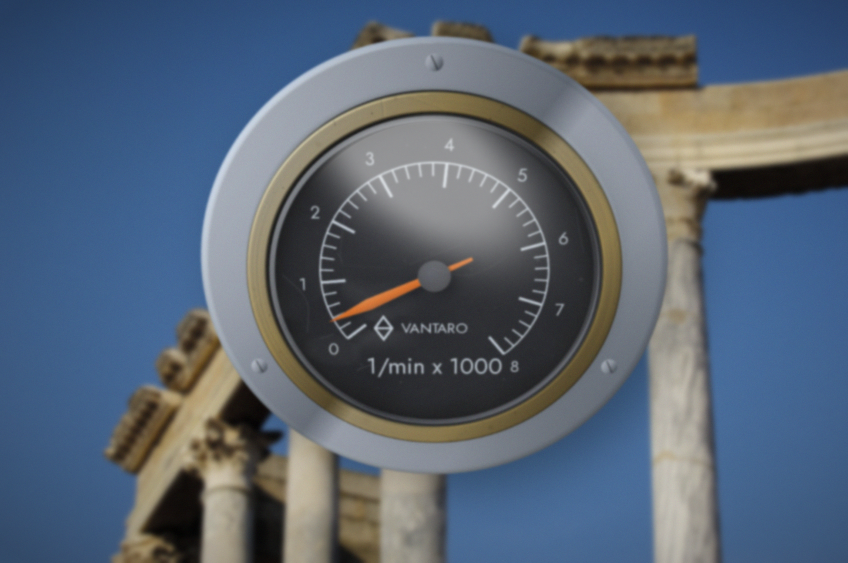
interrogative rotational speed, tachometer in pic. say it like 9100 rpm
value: 400 rpm
